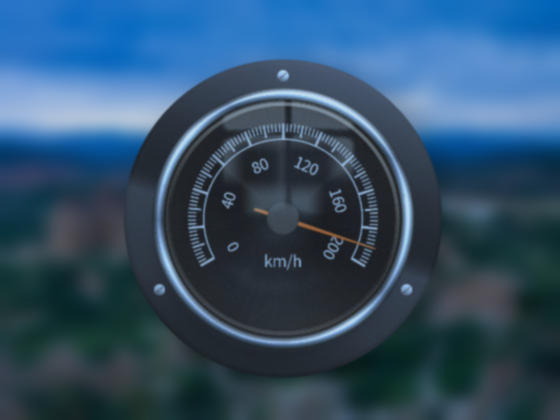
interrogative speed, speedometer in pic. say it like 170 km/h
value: 190 km/h
